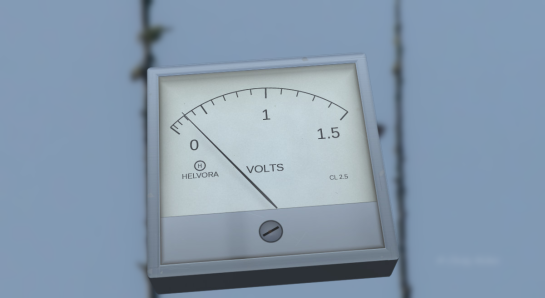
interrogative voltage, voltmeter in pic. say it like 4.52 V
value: 0.3 V
